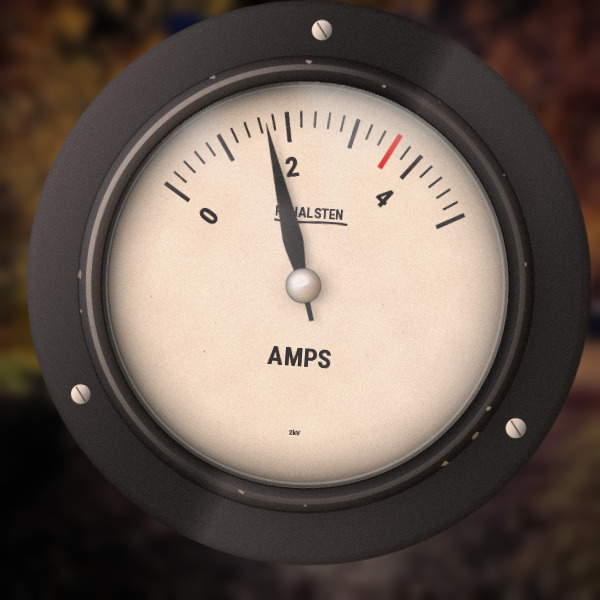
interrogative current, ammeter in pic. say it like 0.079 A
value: 1.7 A
